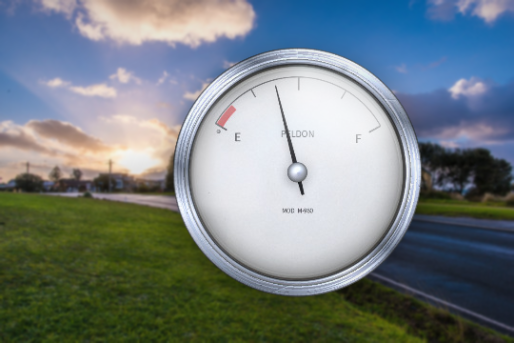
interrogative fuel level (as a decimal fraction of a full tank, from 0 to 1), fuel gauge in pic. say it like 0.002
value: 0.375
